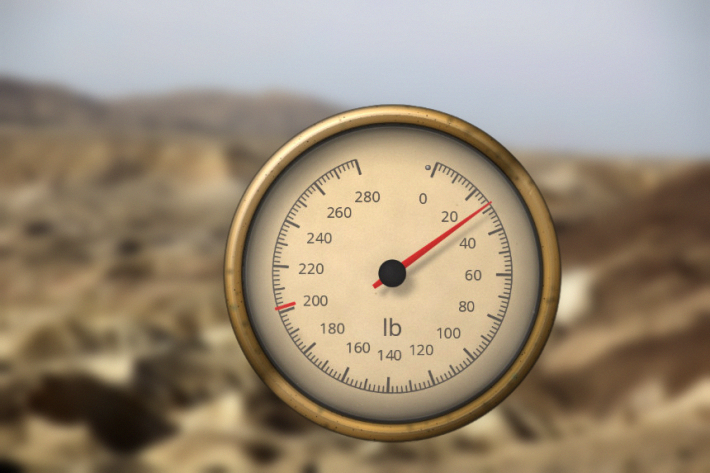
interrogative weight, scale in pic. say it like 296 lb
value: 28 lb
